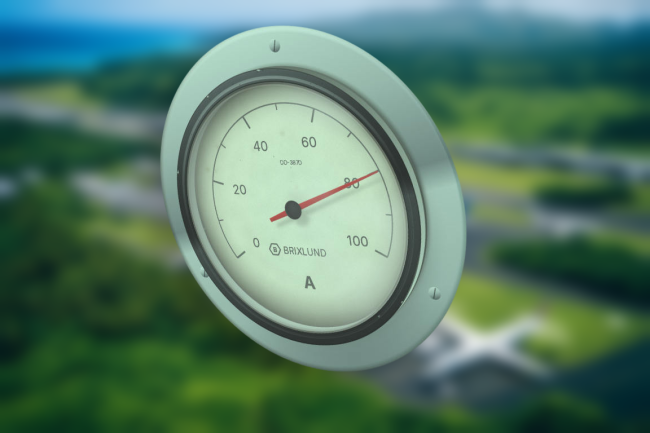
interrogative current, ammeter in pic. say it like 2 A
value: 80 A
